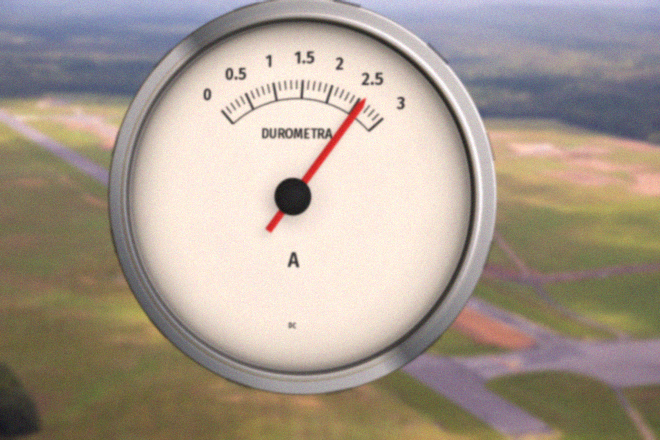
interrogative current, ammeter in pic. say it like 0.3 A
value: 2.6 A
